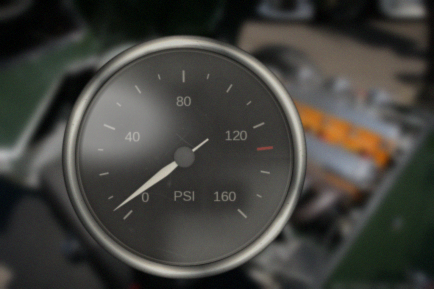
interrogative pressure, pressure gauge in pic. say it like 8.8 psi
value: 5 psi
